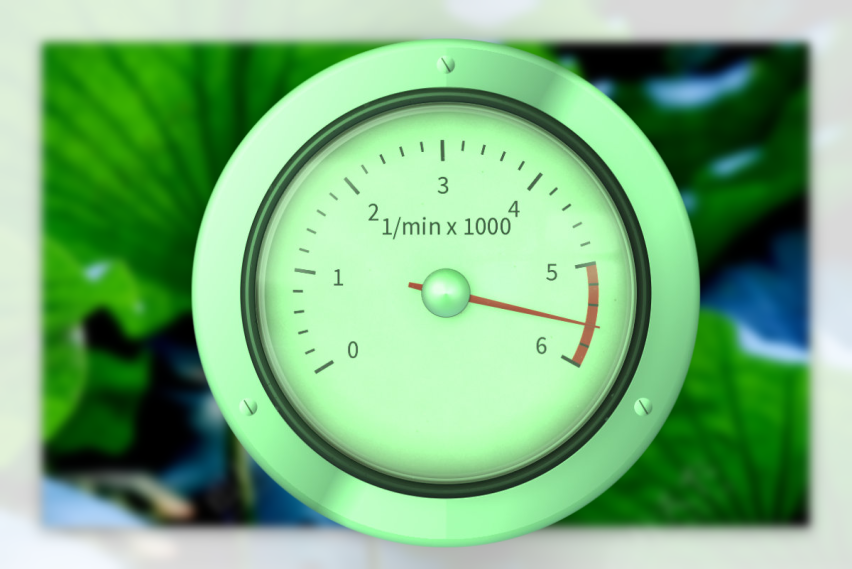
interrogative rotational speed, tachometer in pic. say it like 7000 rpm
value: 5600 rpm
